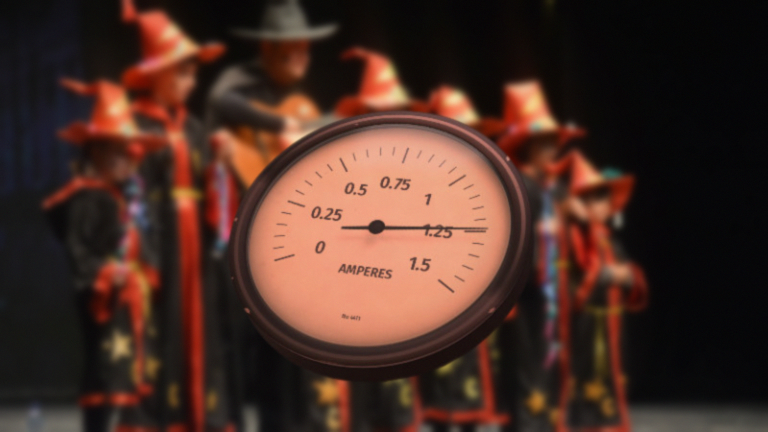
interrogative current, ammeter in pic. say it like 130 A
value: 1.25 A
